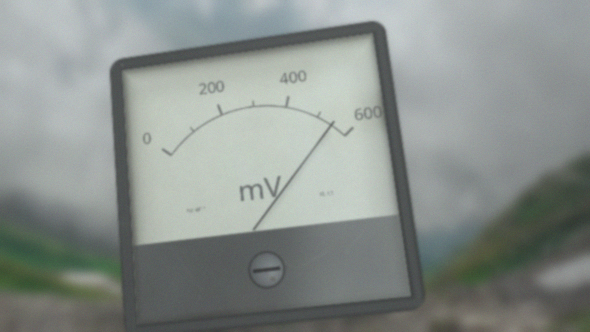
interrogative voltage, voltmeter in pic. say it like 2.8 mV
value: 550 mV
